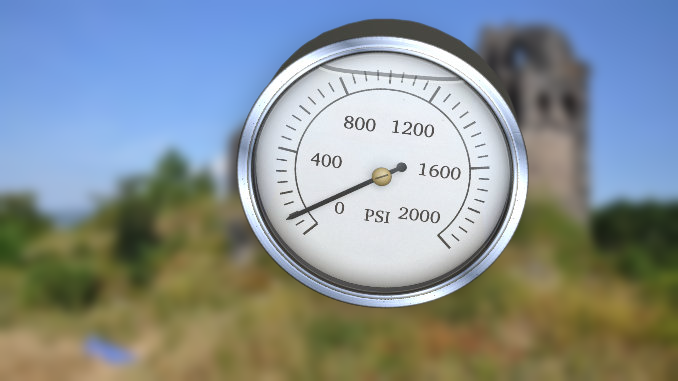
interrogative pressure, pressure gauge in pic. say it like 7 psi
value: 100 psi
